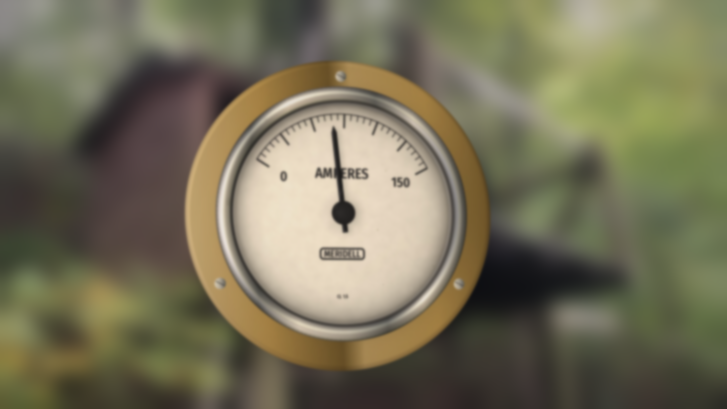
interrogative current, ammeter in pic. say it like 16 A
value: 65 A
